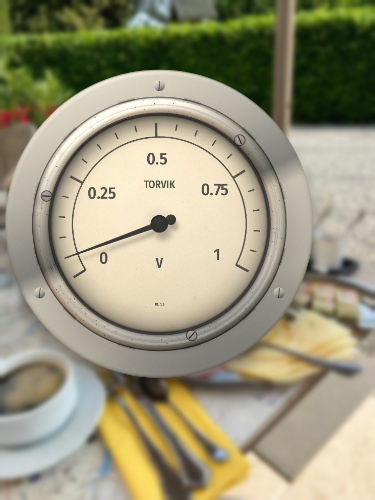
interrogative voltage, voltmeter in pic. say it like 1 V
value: 0.05 V
